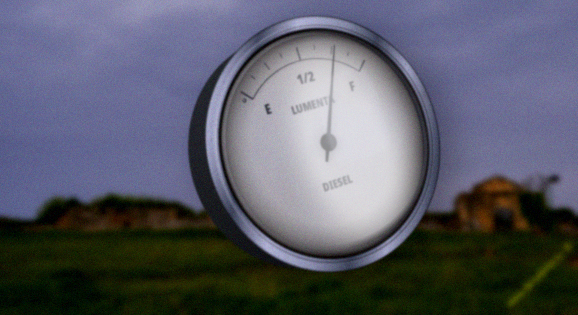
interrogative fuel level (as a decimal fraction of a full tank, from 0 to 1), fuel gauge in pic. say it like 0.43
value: 0.75
